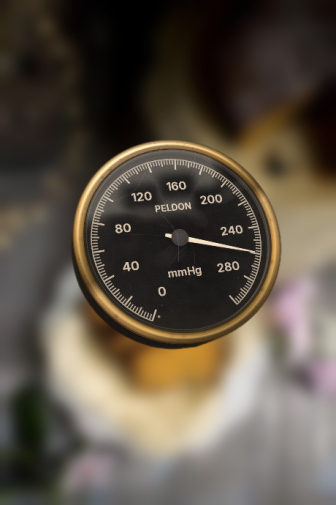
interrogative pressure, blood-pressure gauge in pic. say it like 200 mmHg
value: 260 mmHg
